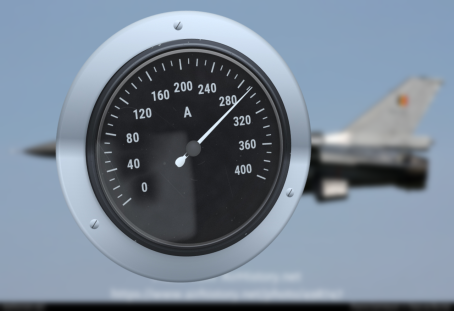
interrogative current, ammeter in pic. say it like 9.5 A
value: 290 A
